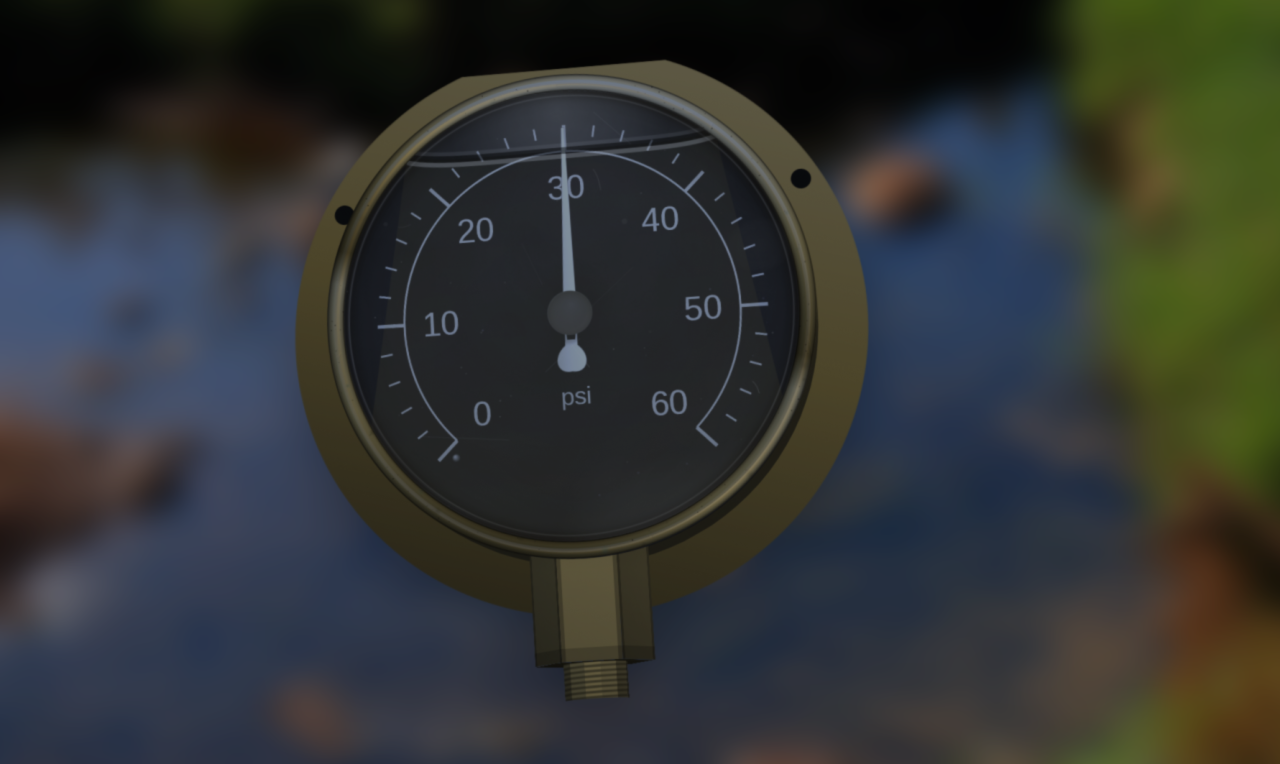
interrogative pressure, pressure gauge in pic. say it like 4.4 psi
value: 30 psi
